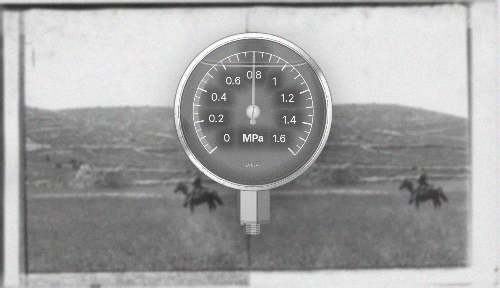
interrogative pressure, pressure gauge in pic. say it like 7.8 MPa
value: 0.8 MPa
